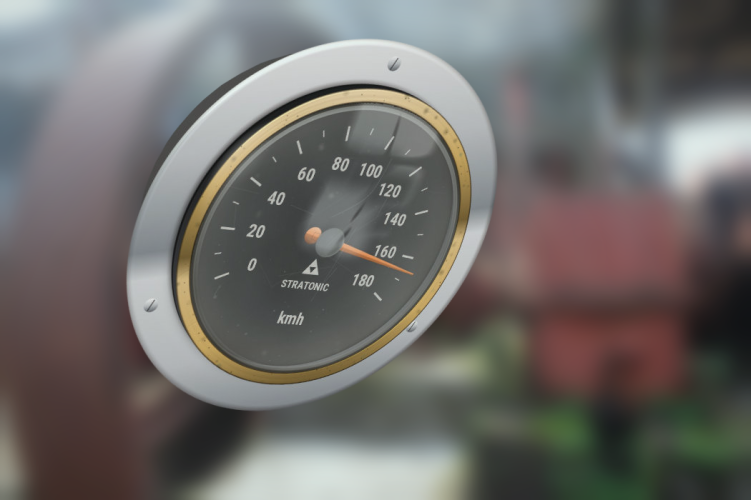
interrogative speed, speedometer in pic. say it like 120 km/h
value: 165 km/h
